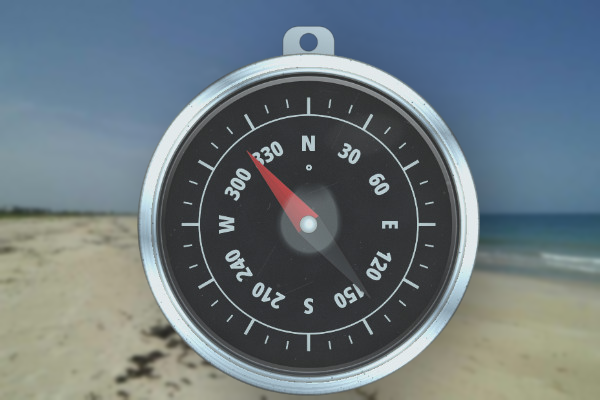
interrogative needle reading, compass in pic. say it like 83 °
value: 320 °
